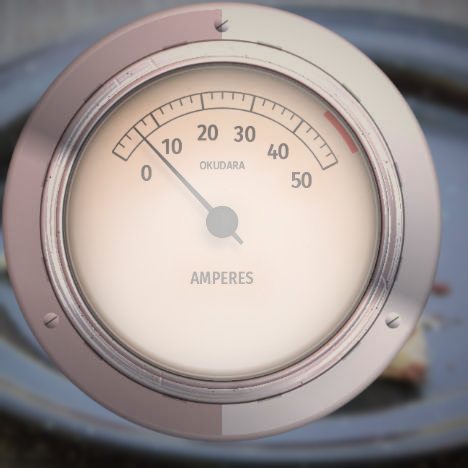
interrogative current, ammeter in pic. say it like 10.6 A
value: 6 A
